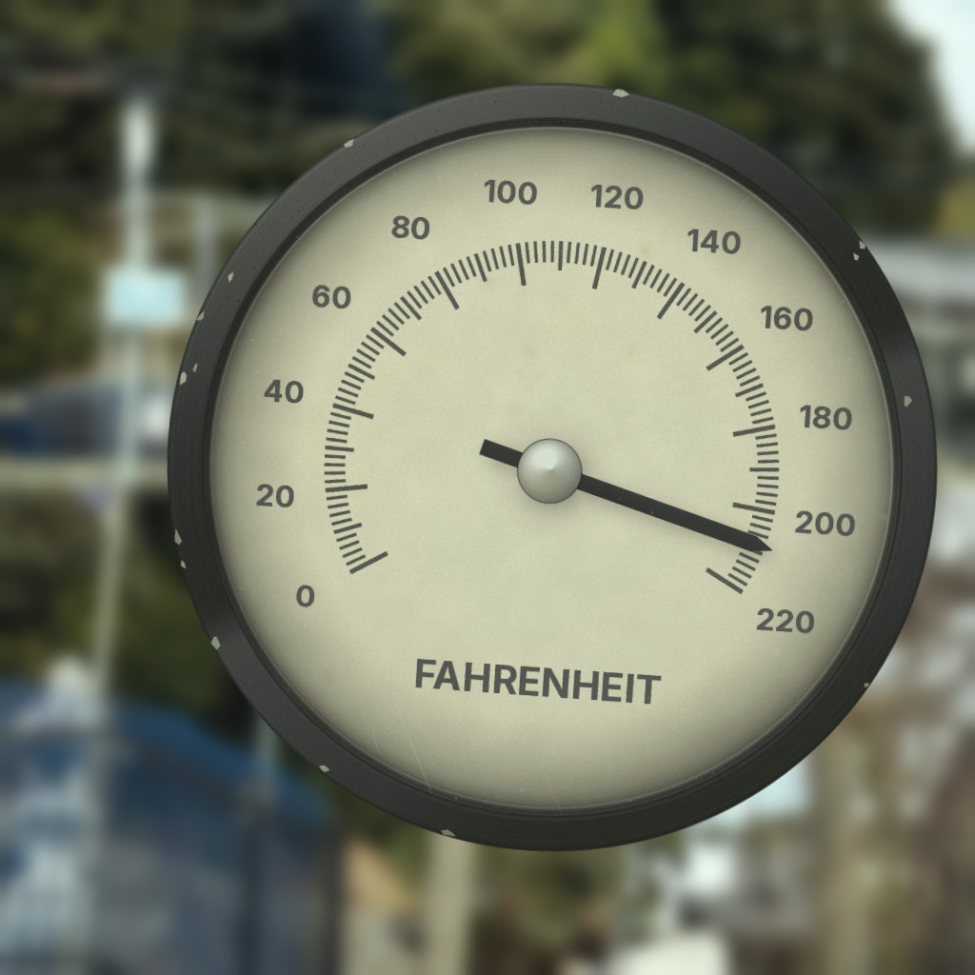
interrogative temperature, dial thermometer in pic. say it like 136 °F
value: 208 °F
